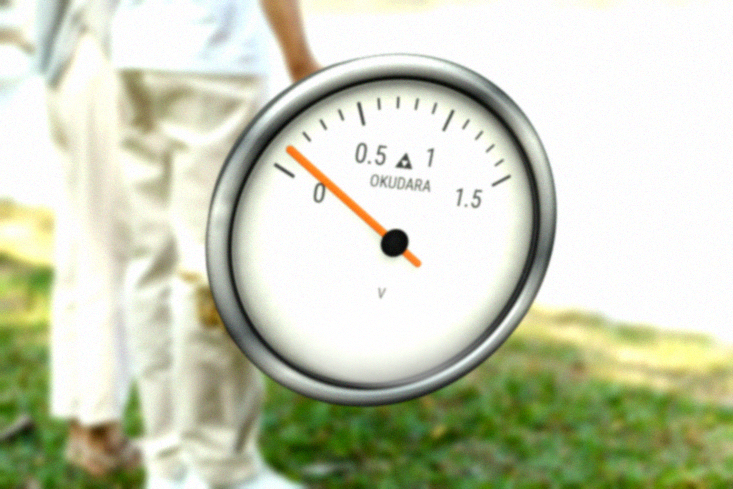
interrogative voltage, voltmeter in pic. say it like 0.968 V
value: 0.1 V
